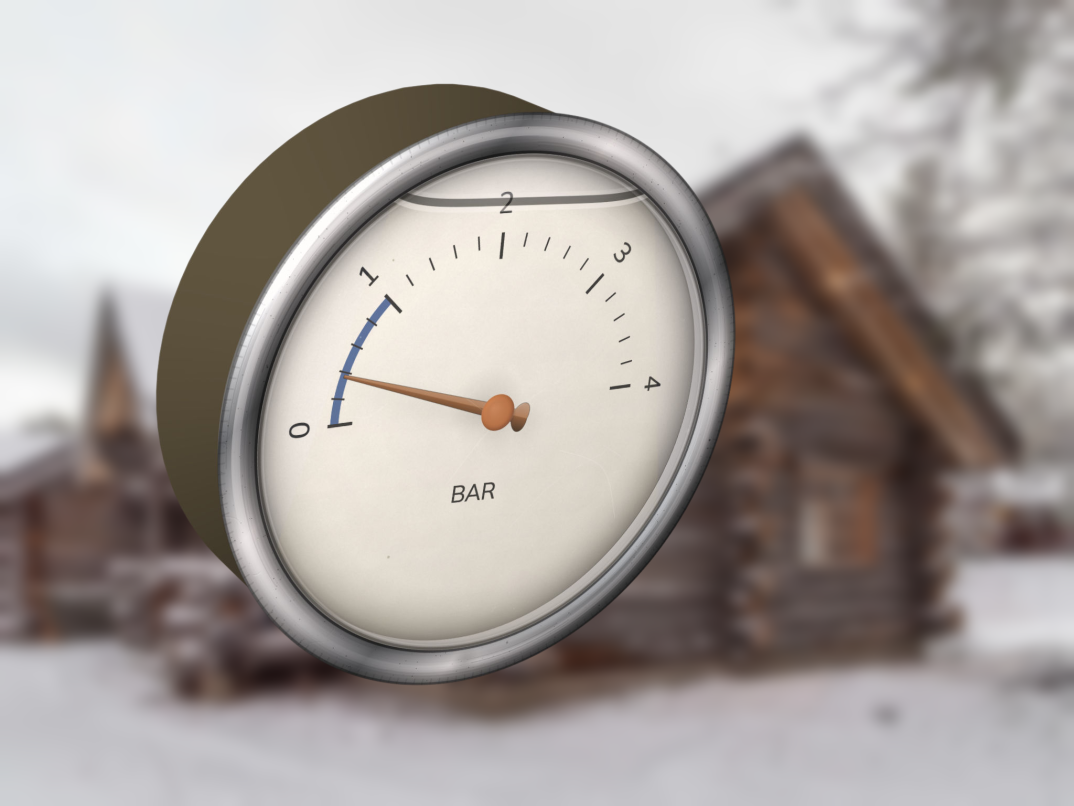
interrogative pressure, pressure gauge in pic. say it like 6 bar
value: 0.4 bar
